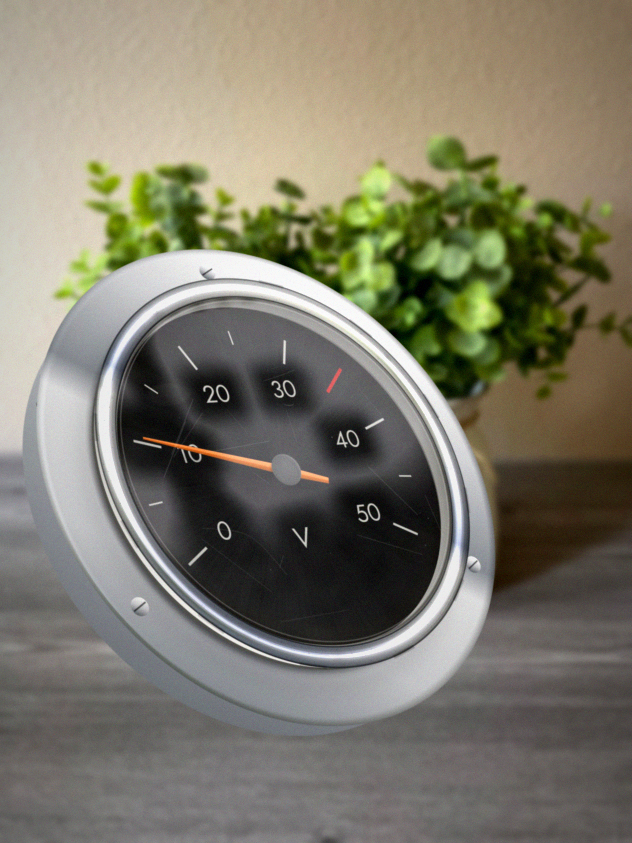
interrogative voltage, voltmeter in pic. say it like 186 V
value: 10 V
